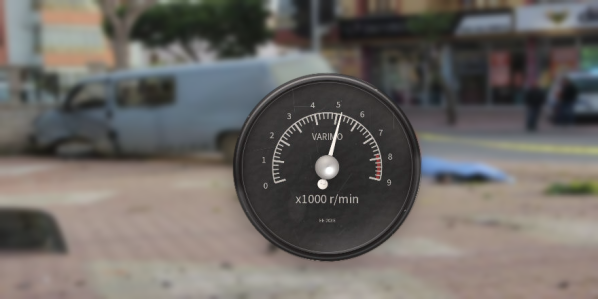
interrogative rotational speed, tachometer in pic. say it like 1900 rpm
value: 5200 rpm
